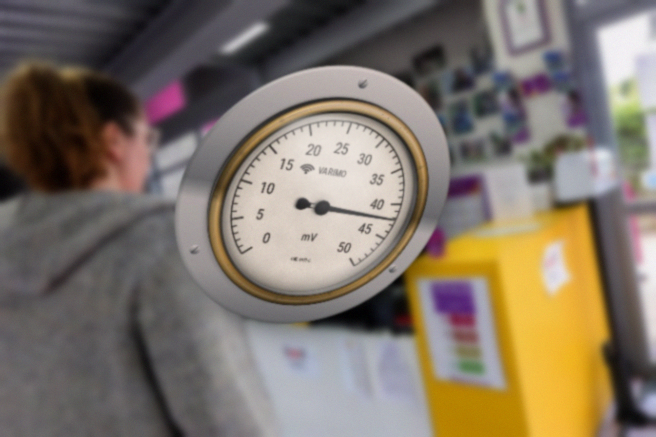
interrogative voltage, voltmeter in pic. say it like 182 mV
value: 42 mV
